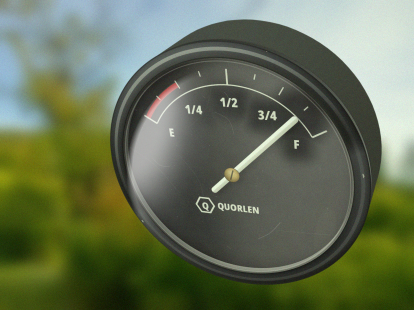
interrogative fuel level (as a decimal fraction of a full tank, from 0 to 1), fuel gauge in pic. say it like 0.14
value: 0.875
